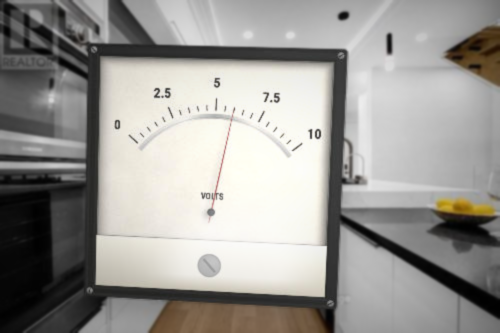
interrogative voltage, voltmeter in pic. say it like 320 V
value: 6 V
